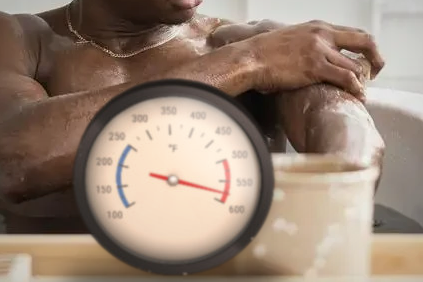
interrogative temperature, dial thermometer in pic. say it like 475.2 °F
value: 575 °F
